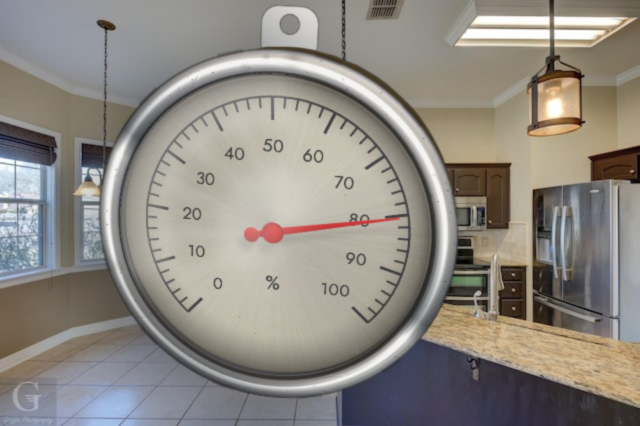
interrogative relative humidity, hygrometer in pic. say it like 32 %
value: 80 %
